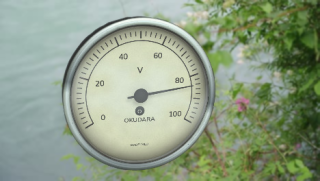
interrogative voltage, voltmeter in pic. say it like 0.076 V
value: 84 V
